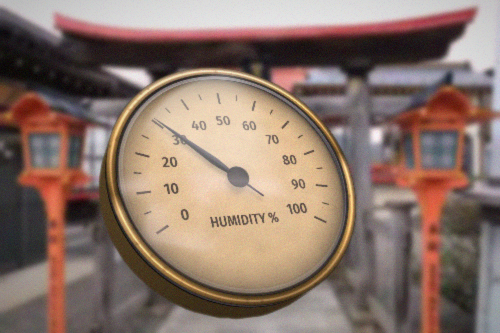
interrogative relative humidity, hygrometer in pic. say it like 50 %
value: 30 %
